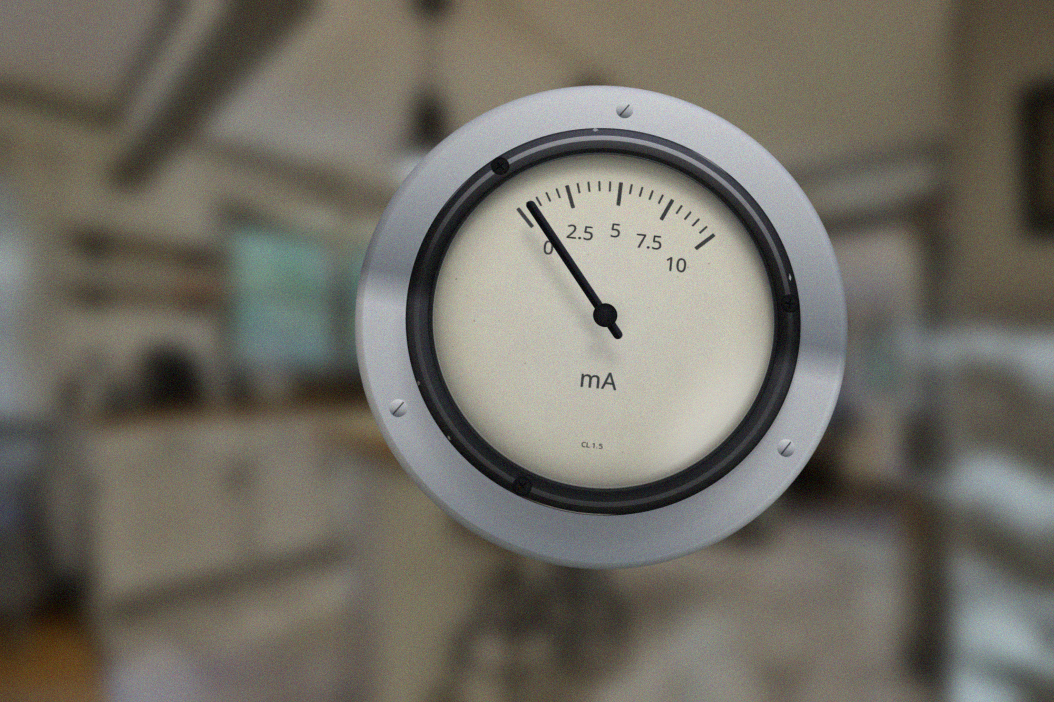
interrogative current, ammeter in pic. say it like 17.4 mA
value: 0.5 mA
